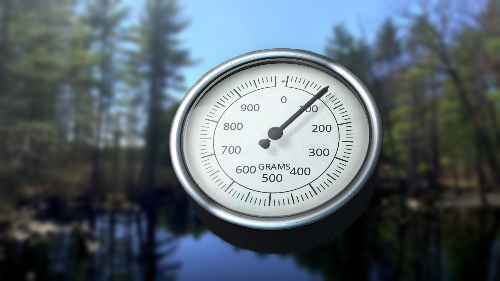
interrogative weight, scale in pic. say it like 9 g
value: 100 g
